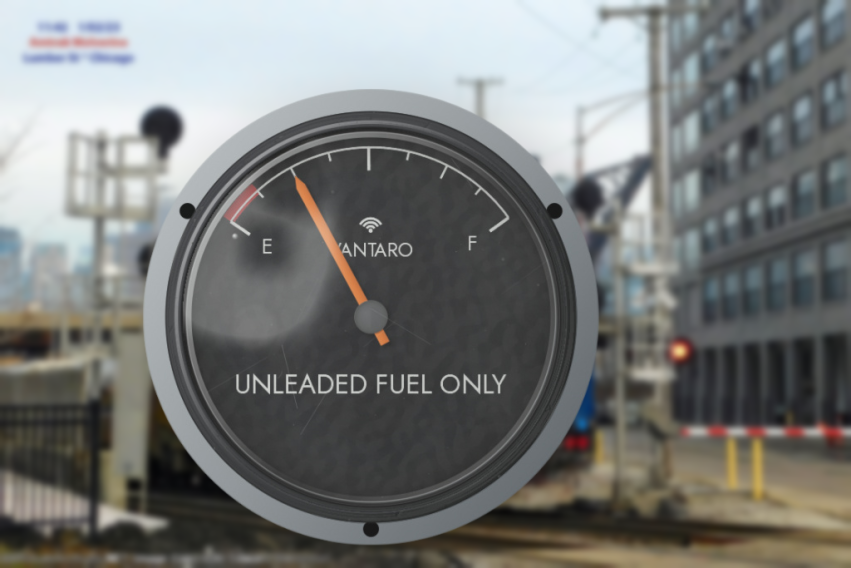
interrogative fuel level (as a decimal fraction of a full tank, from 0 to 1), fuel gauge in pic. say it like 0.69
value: 0.25
